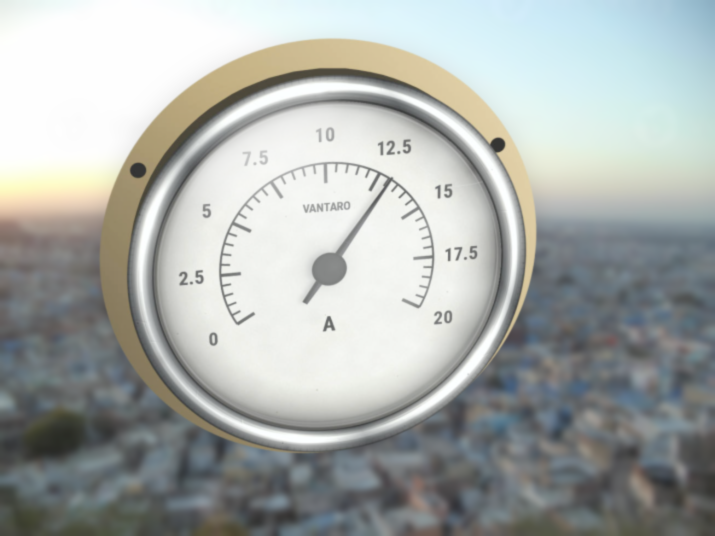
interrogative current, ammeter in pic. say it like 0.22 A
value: 13 A
